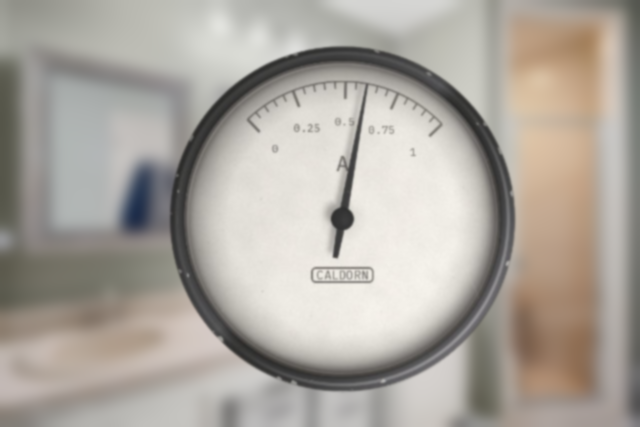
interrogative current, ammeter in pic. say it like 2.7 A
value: 0.6 A
